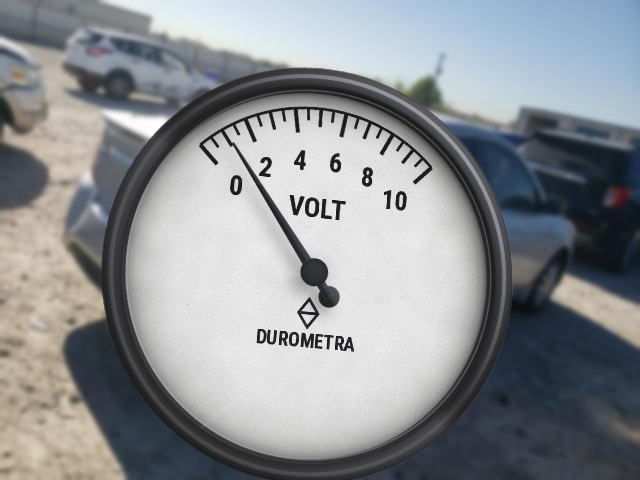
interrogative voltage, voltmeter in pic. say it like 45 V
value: 1 V
